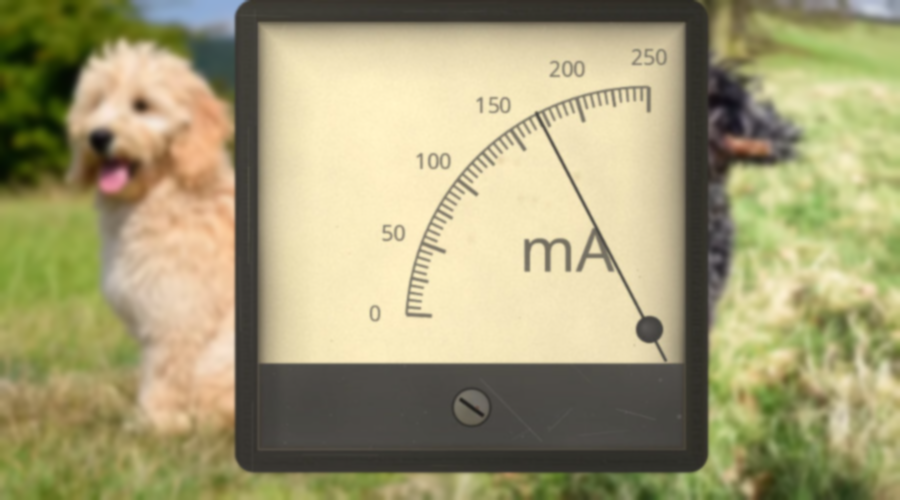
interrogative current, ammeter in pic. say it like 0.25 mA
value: 170 mA
